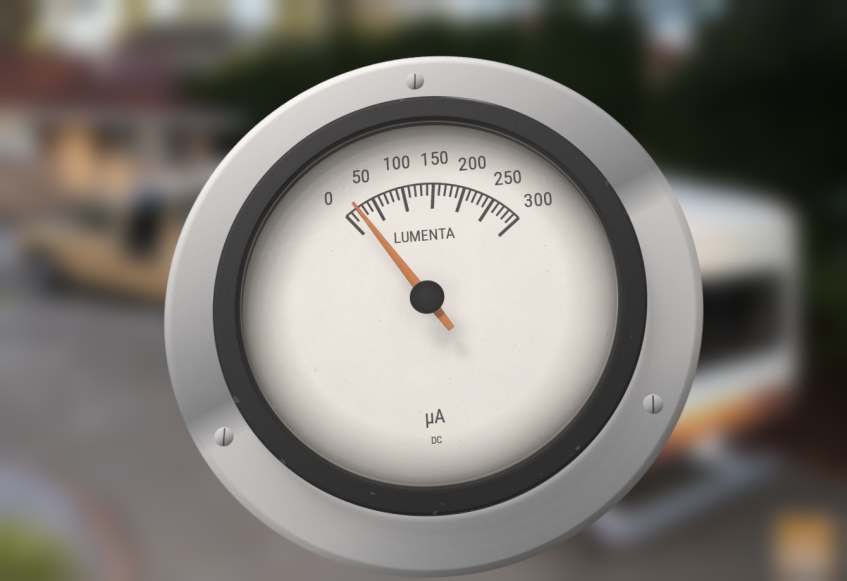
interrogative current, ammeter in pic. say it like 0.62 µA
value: 20 µA
